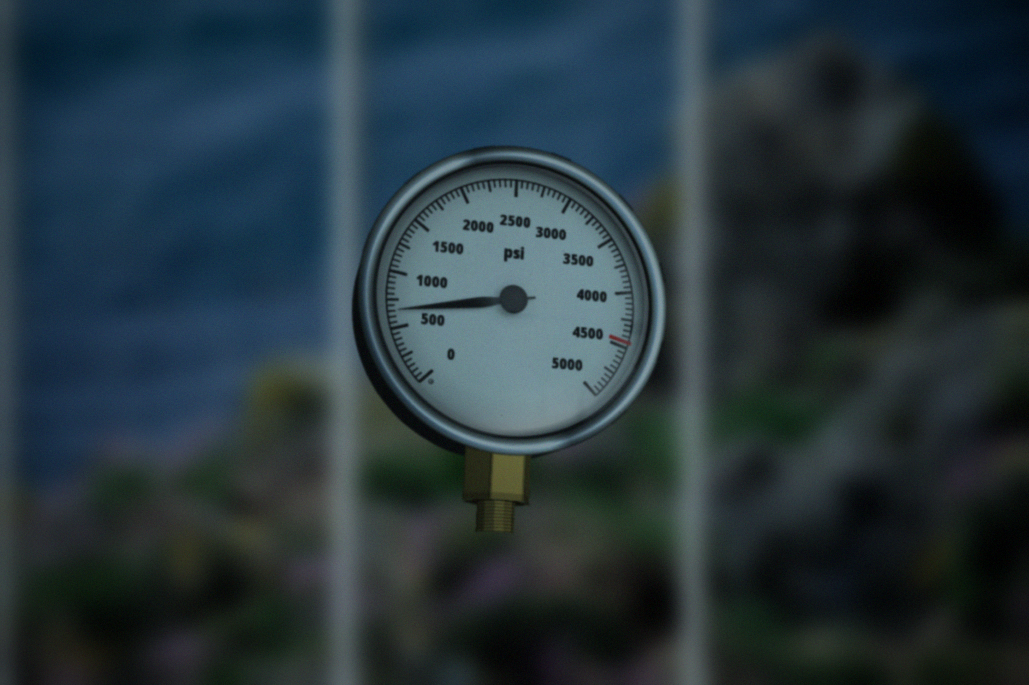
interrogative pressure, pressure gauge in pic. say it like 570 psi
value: 650 psi
